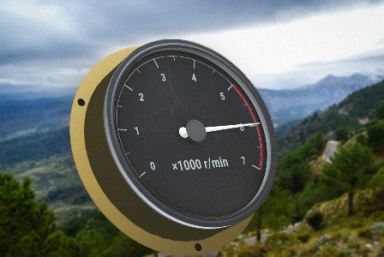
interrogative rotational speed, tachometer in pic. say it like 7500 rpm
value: 6000 rpm
